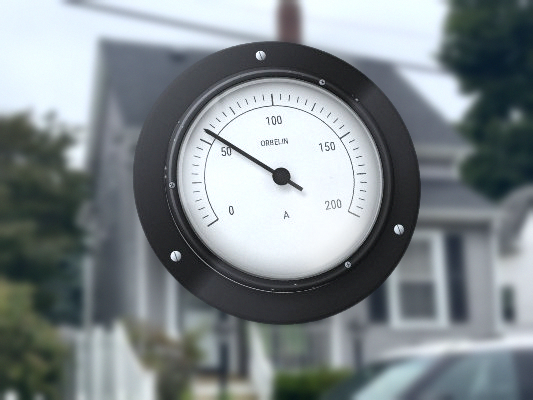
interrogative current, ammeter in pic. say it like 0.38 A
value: 55 A
